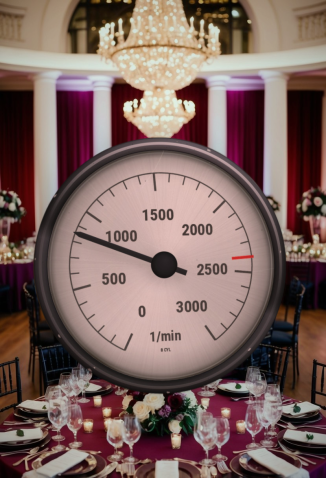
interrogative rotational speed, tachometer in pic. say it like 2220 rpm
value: 850 rpm
